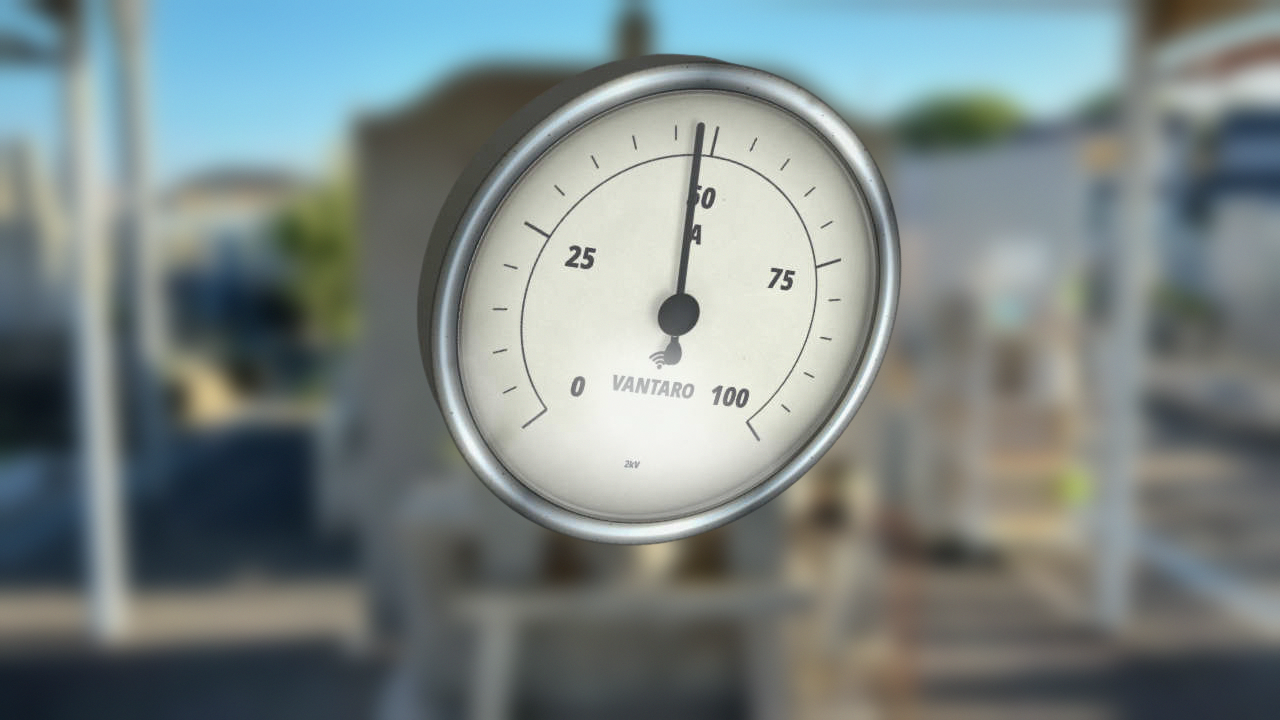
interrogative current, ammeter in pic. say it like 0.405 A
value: 47.5 A
